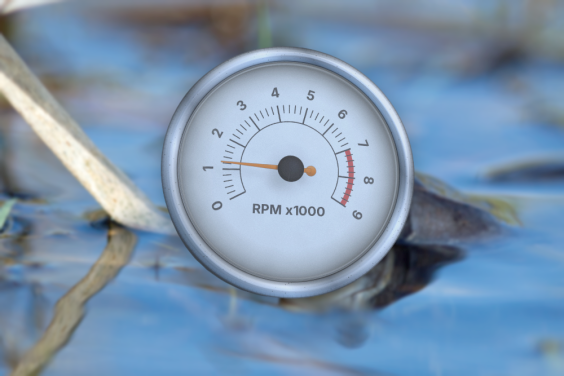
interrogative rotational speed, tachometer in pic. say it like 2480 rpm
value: 1200 rpm
